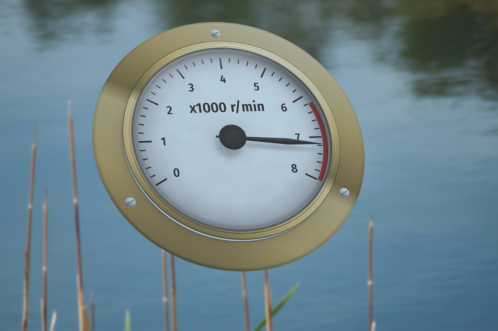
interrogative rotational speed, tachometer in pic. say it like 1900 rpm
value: 7200 rpm
